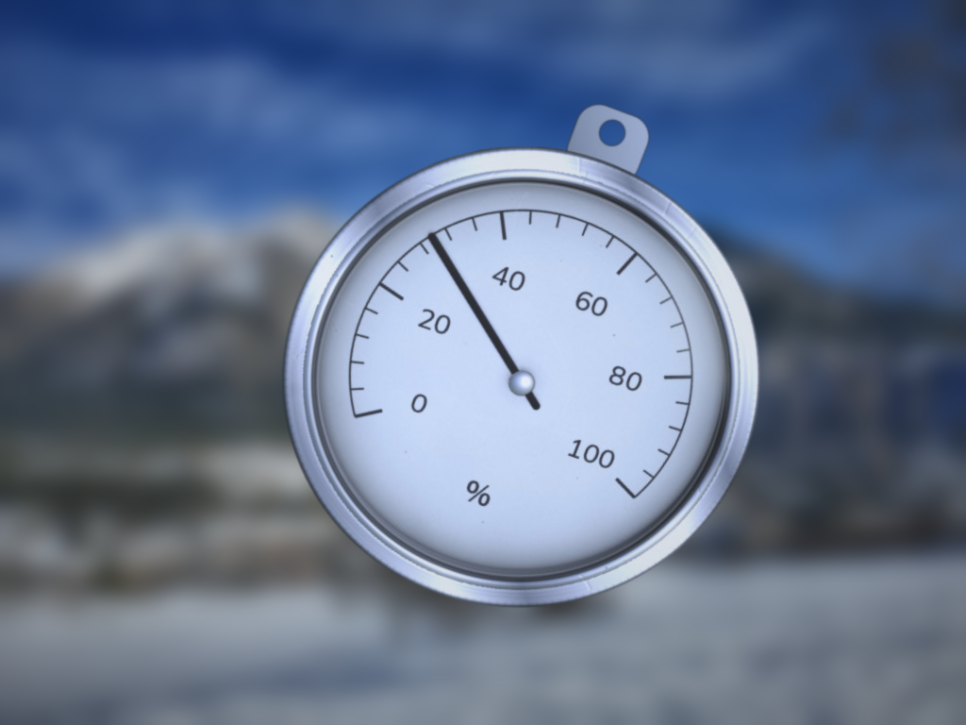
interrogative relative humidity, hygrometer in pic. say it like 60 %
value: 30 %
